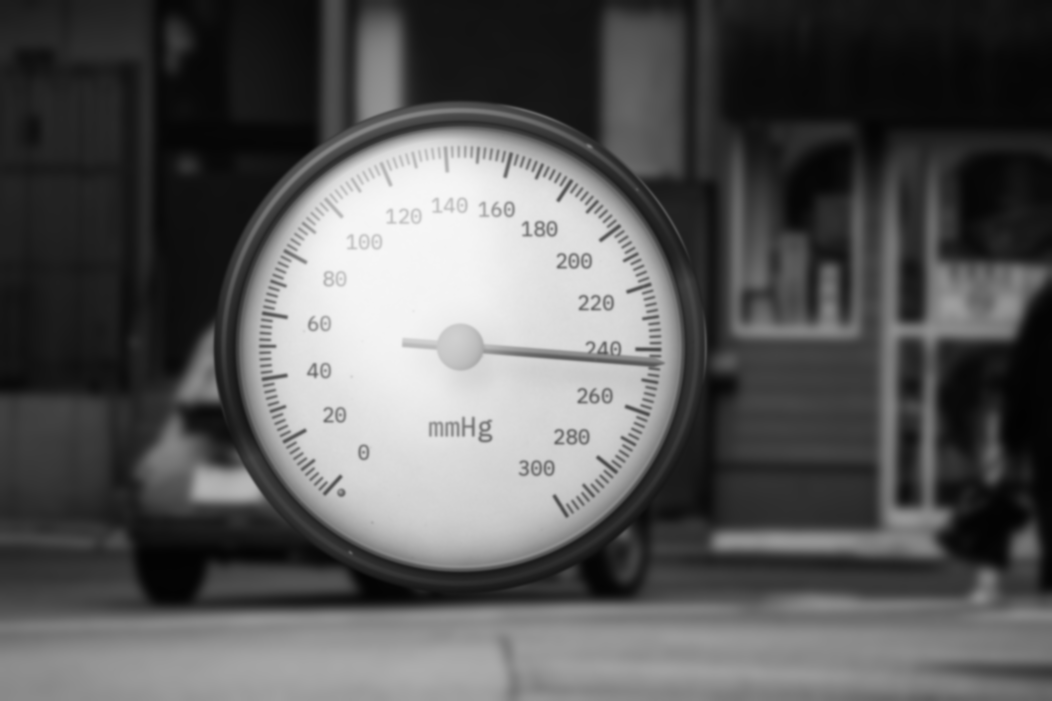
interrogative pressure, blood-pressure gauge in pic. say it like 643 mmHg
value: 244 mmHg
